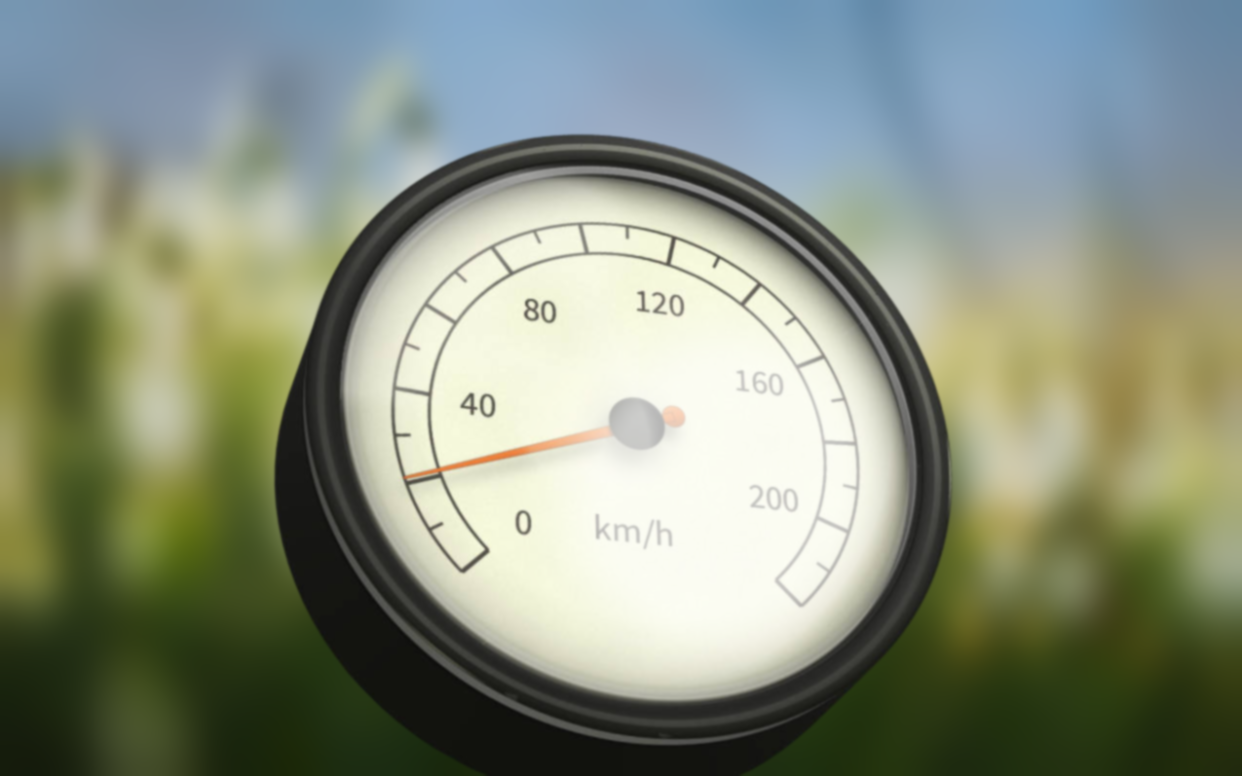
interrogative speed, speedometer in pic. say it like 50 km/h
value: 20 km/h
